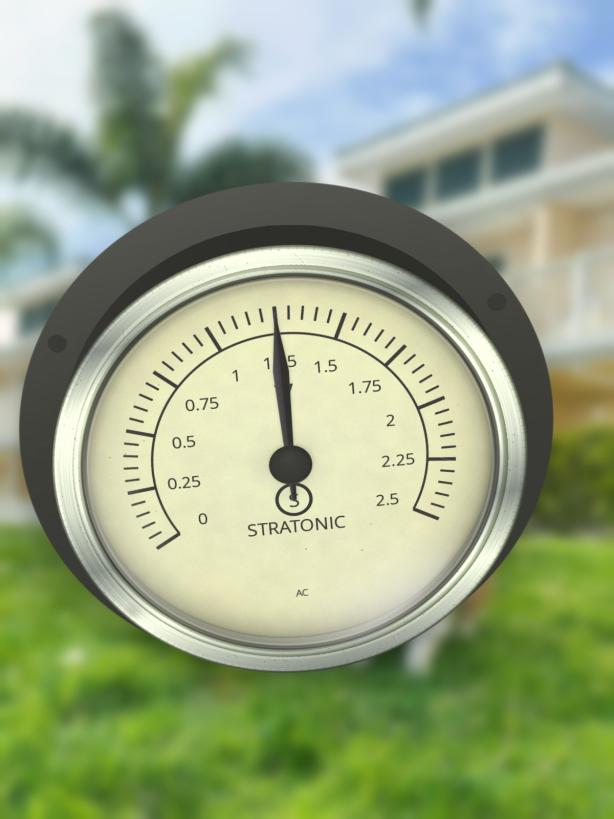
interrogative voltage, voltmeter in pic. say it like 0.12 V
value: 1.25 V
